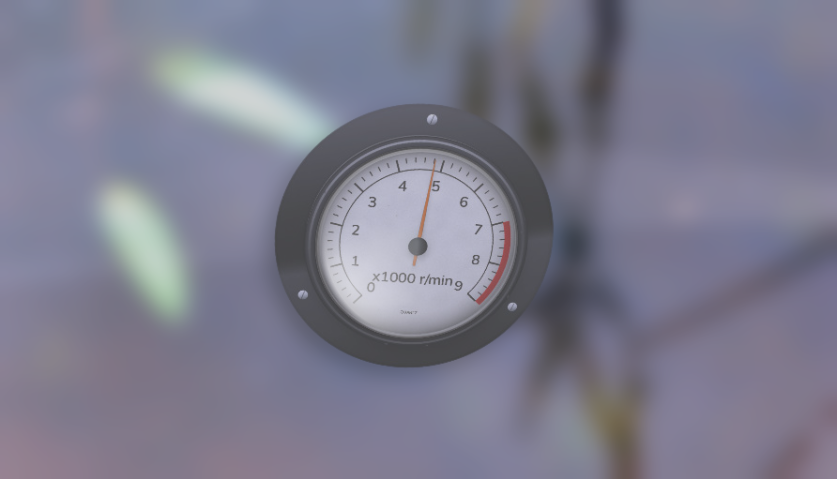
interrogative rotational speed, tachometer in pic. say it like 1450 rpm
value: 4800 rpm
